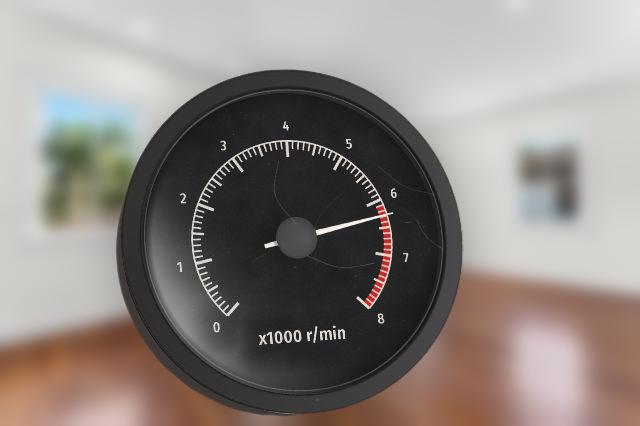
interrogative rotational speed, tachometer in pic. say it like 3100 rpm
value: 6300 rpm
